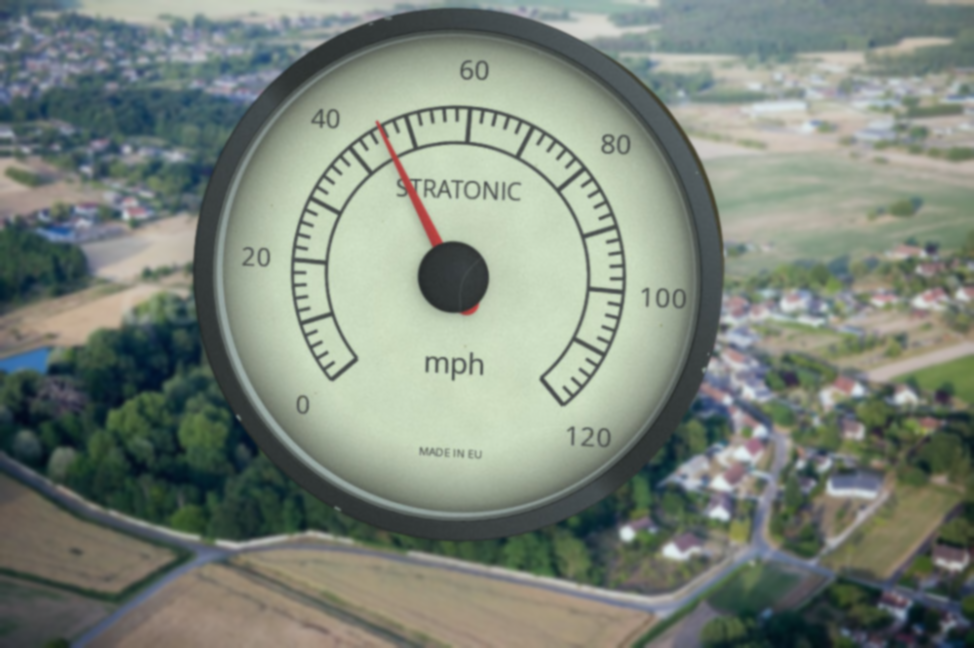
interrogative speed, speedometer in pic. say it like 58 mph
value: 46 mph
